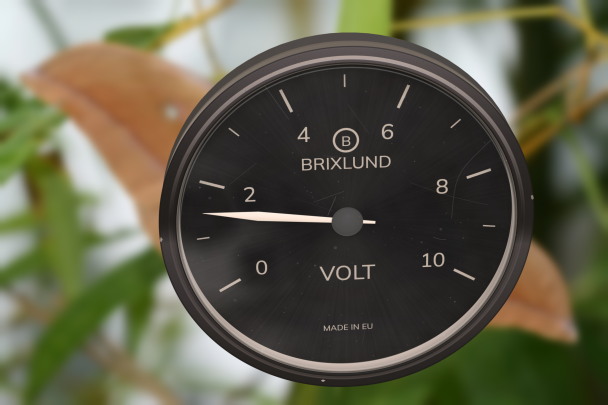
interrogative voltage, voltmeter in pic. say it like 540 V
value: 1.5 V
